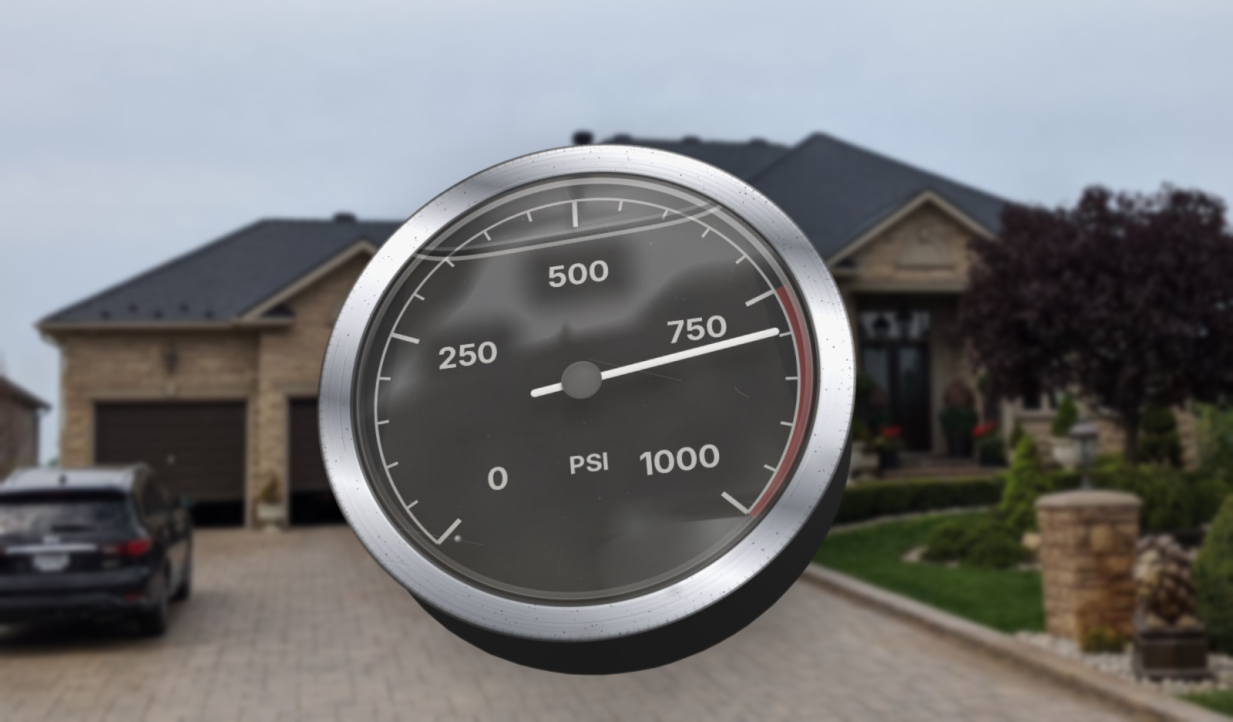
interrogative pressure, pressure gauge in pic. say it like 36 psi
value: 800 psi
